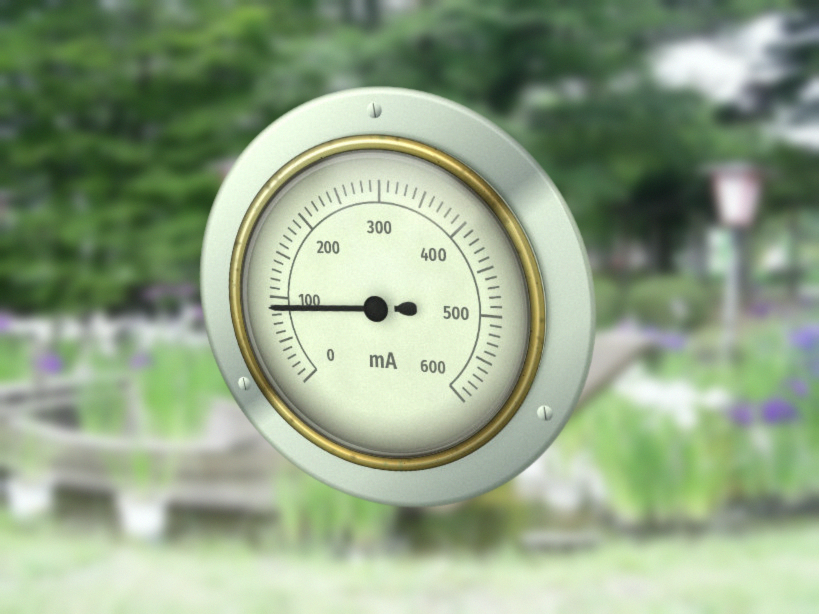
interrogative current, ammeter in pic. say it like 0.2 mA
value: 90 mA
